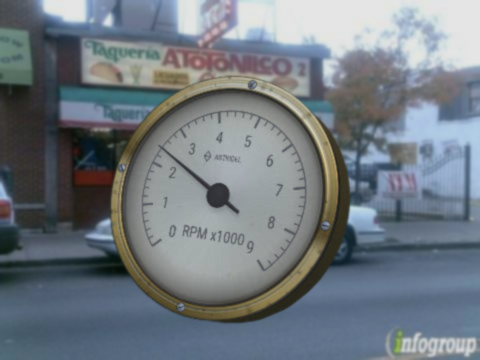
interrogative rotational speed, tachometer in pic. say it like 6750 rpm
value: 2400 rpm
